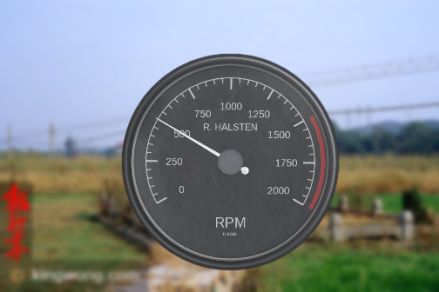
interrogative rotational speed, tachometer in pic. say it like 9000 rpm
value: 500 rpm
